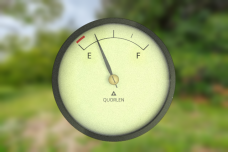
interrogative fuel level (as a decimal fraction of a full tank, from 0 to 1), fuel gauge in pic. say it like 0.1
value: 0.25
